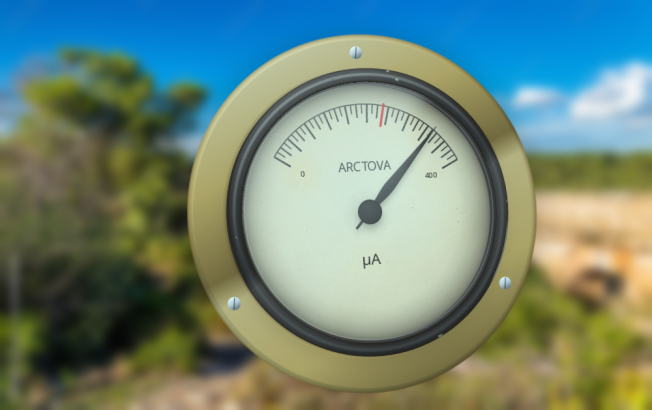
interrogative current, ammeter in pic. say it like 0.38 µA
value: 330 µA
